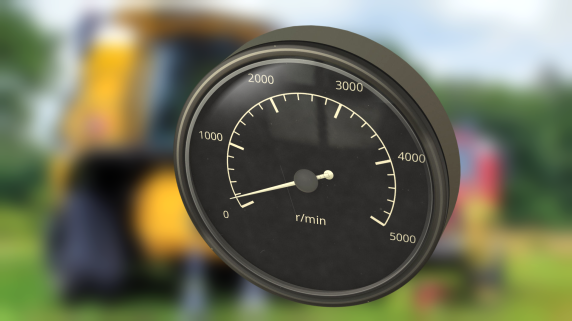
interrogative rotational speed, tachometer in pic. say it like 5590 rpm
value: 200 rpm
